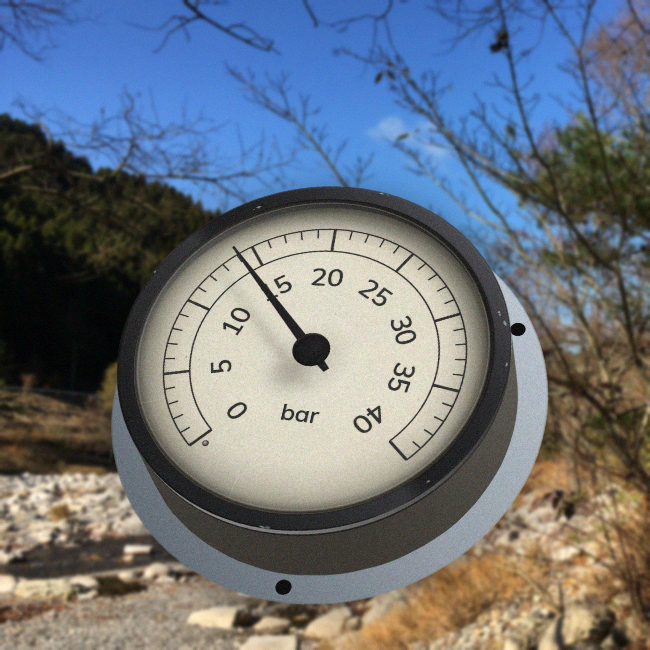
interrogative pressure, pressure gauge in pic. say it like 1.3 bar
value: 14 bar
